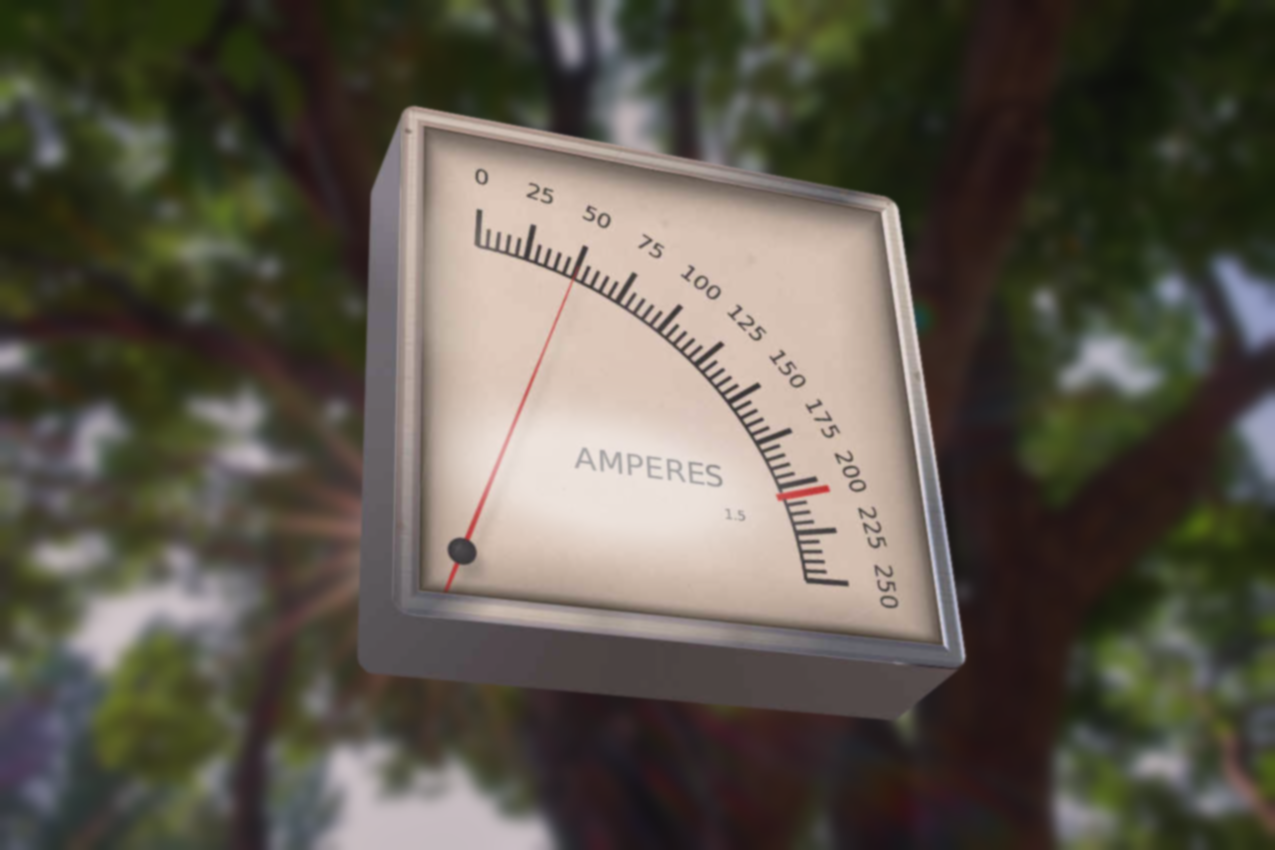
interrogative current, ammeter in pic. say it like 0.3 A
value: 50 A
